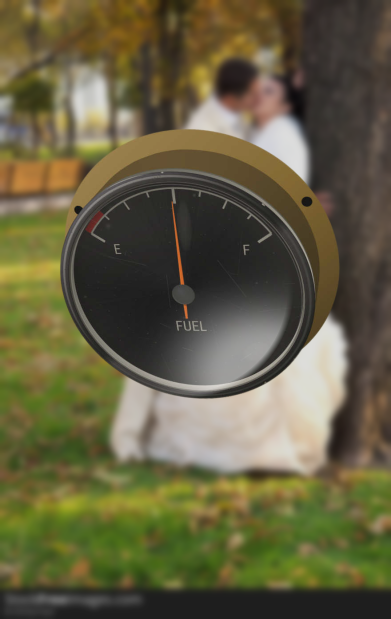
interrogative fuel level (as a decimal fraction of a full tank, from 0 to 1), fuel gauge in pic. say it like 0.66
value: 0.5
